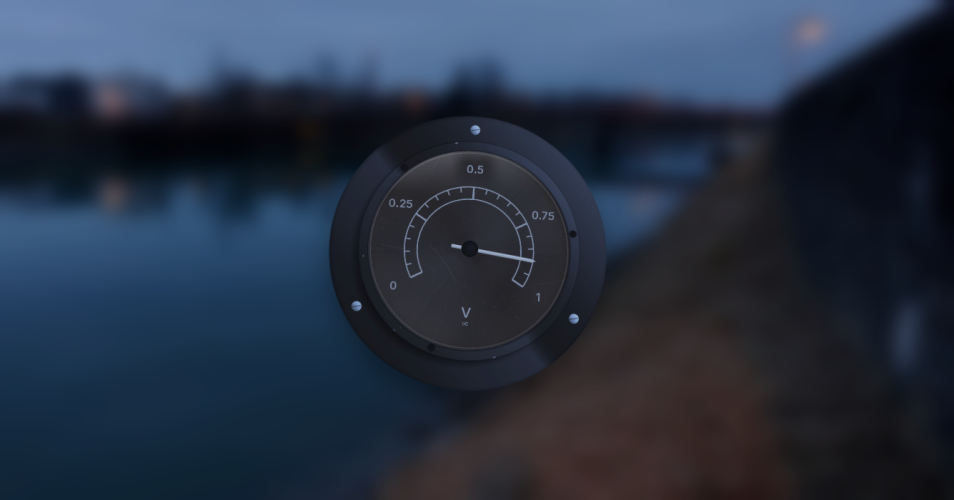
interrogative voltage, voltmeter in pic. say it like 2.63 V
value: 0.9 V
